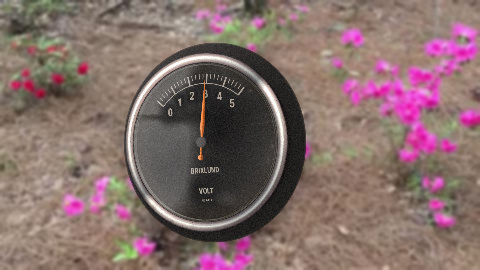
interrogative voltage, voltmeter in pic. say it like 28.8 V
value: 3 V
